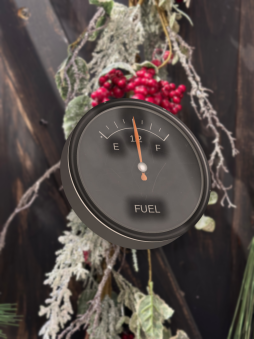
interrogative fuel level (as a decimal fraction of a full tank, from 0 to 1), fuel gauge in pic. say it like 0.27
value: 0.5
